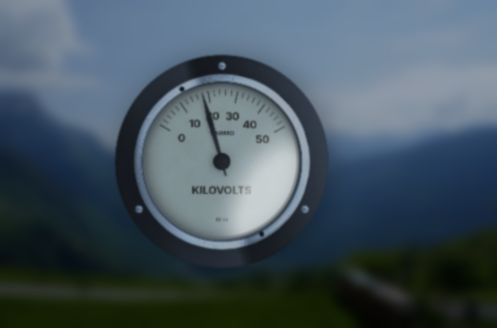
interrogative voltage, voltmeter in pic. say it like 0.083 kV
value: 18 kV
